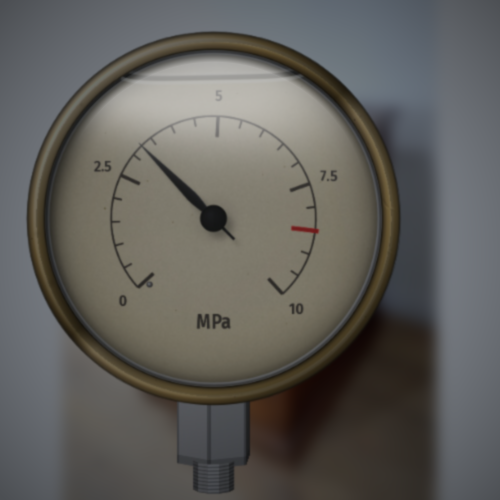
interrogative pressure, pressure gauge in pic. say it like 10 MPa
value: 3.25 MPa
